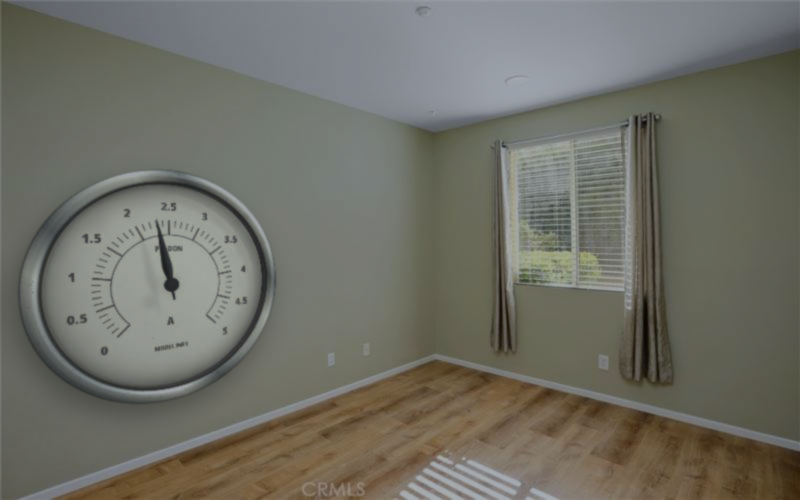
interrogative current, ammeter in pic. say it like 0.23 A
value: 2.3 A
